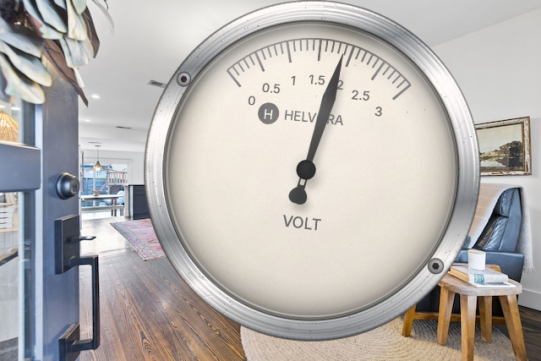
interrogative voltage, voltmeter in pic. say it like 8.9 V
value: 1.9 V
